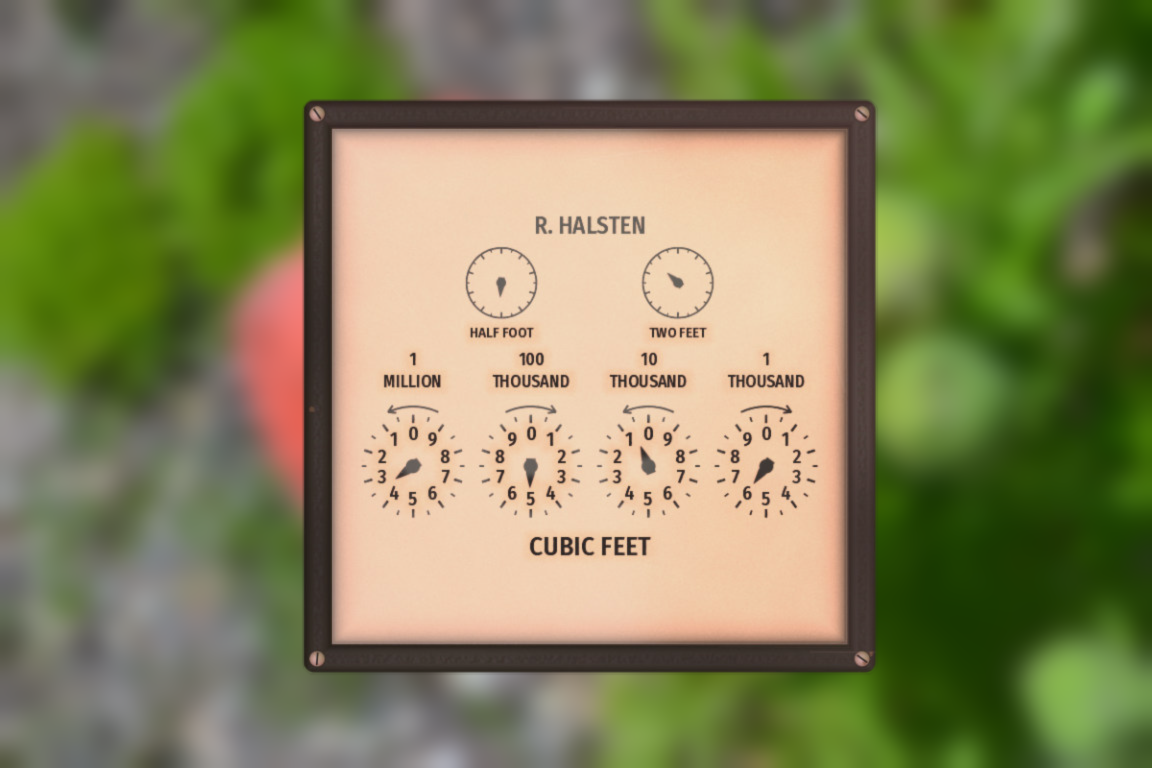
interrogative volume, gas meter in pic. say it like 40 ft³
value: 350600 ft³
